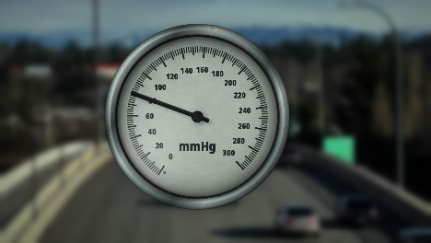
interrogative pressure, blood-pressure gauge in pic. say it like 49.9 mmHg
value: 80 mmHg
